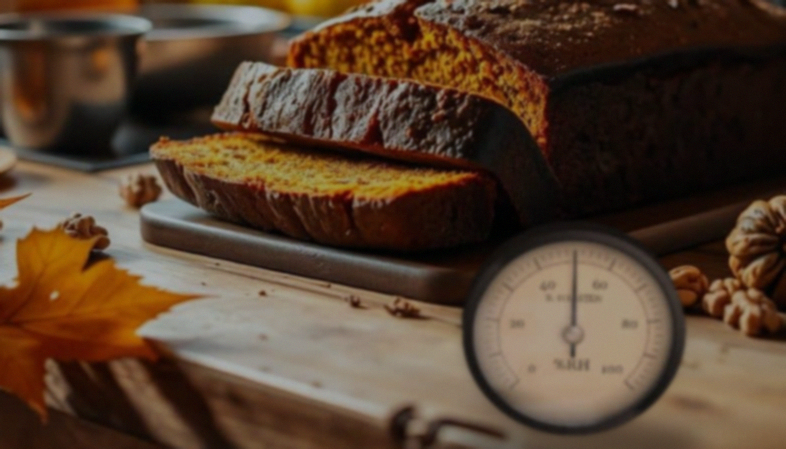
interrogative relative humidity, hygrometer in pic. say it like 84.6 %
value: 50 %
